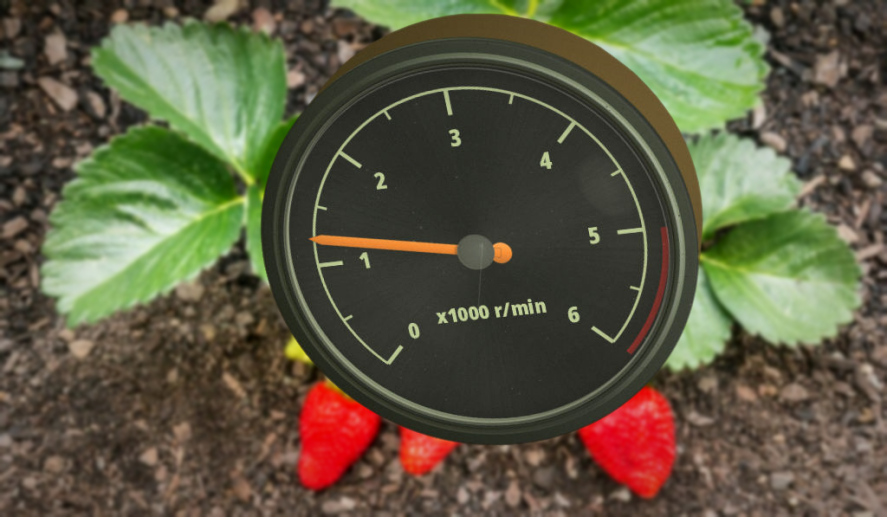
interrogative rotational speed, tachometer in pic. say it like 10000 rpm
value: 1250 rpm
